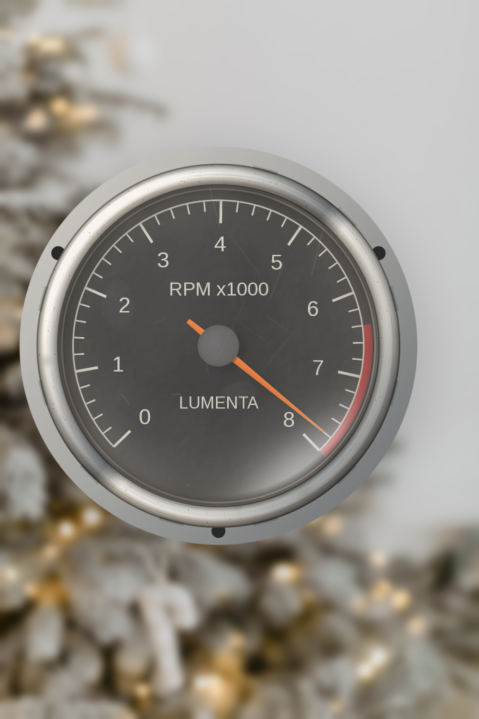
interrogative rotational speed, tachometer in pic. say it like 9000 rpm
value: 7800 rpm
